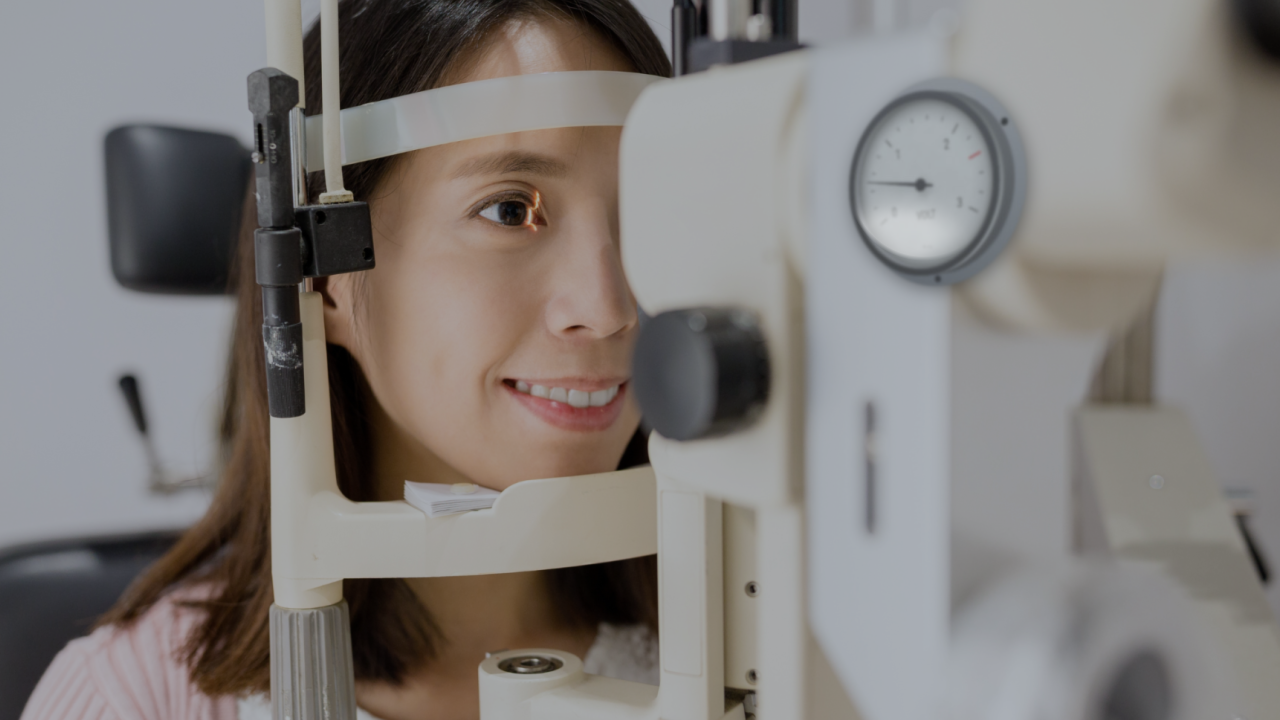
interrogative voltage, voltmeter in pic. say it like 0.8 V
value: 0.5 V
